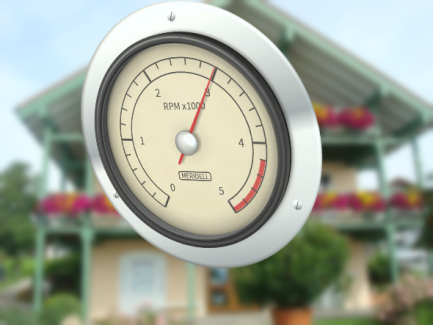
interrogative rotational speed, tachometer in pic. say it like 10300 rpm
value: 3000 rpm
